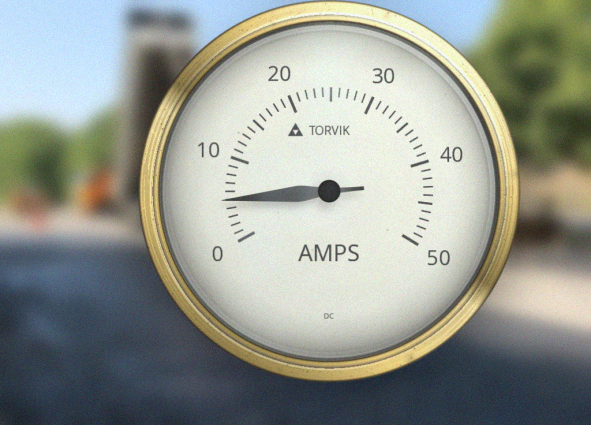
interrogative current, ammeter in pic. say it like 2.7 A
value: 5 A
